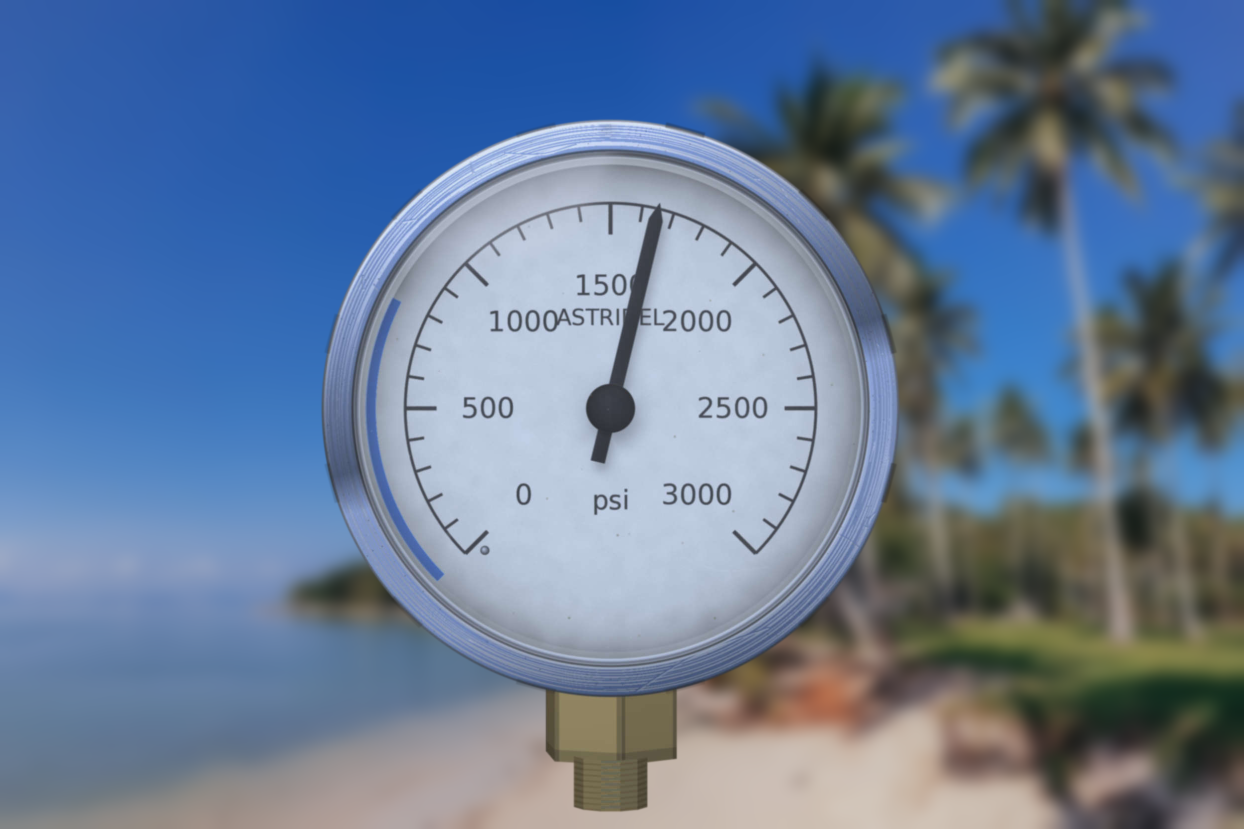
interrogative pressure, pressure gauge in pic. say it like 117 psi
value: 1650 psi
